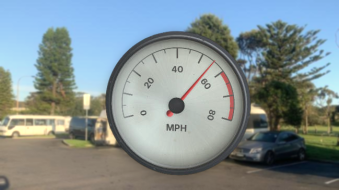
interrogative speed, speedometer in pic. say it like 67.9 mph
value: 55 mph
